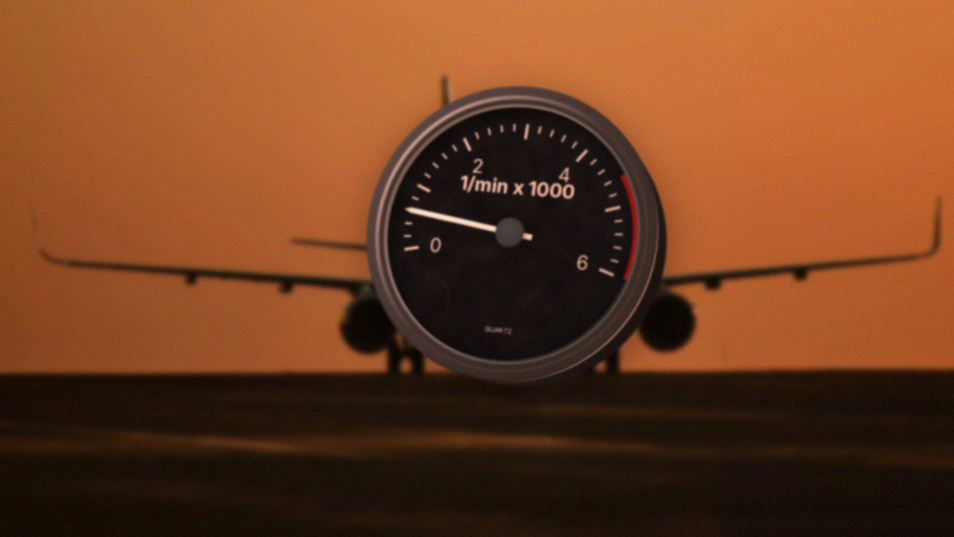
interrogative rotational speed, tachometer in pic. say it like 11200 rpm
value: 600 rpm
